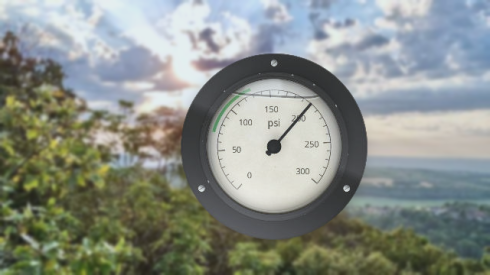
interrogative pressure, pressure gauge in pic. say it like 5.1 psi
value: 200 psi
